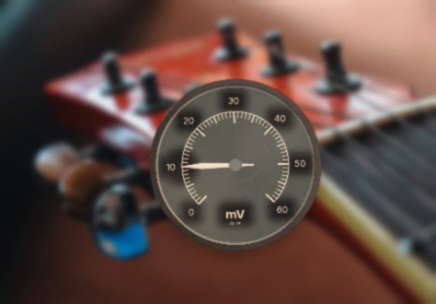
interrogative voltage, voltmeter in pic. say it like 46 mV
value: 10 mV
